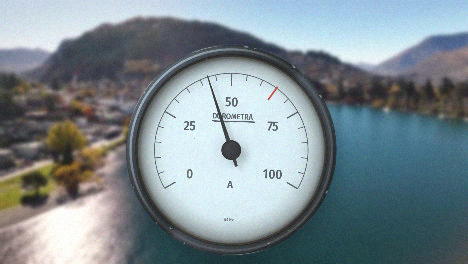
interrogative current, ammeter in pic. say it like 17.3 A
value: 42.5 A
